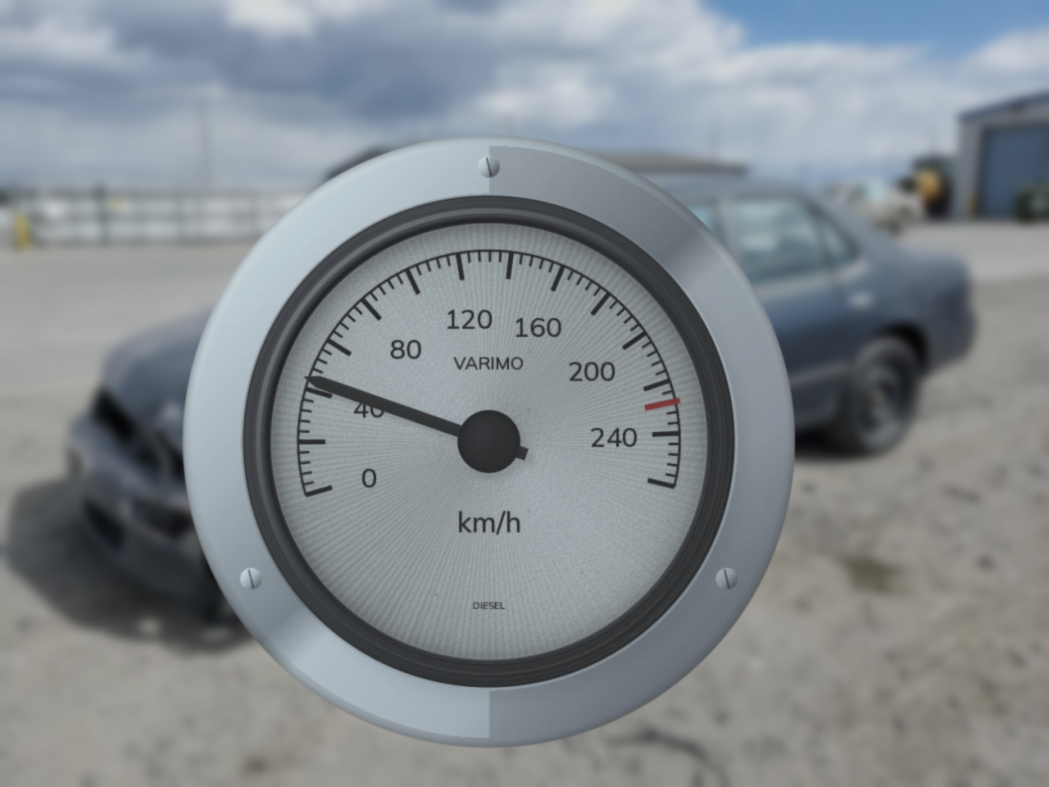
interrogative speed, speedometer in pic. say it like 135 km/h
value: 44 km/h
